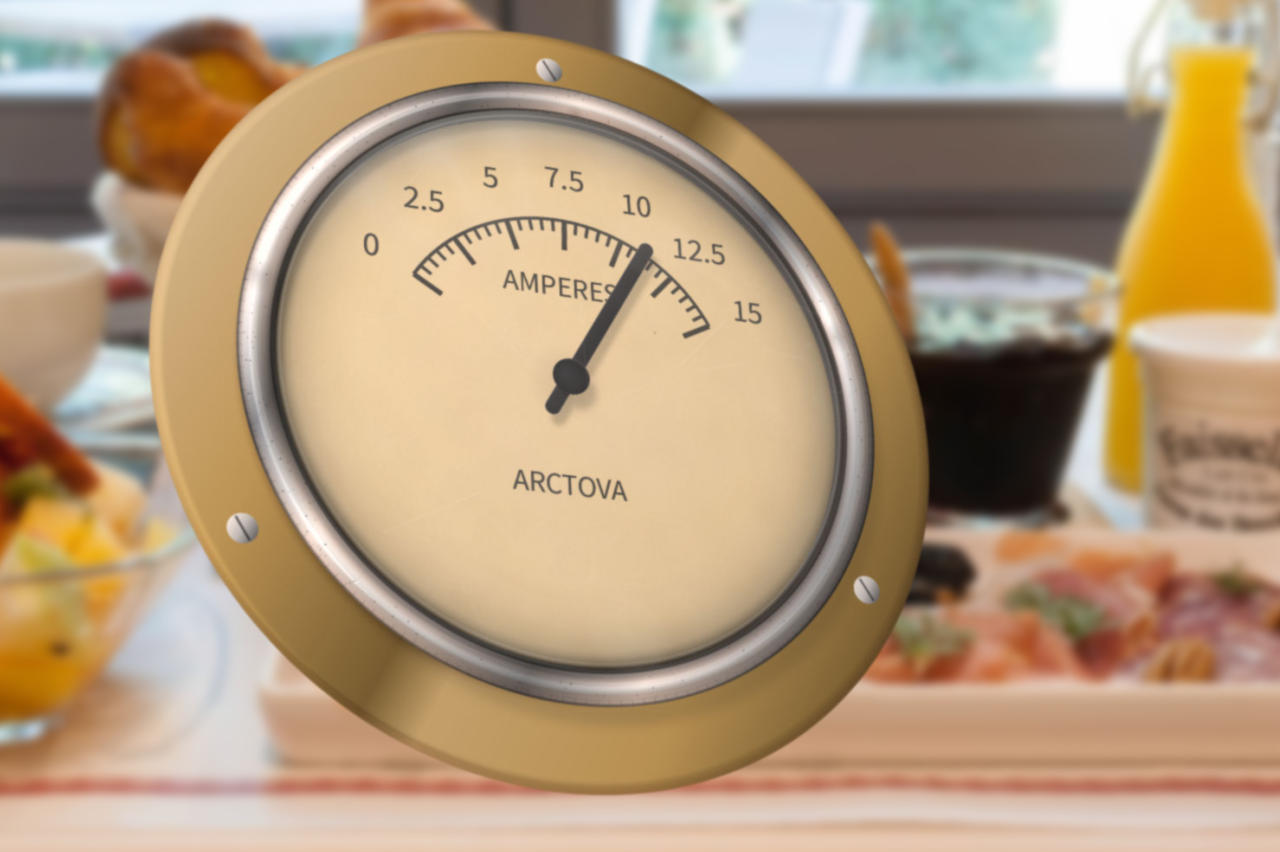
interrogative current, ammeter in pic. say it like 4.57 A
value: 11 A
